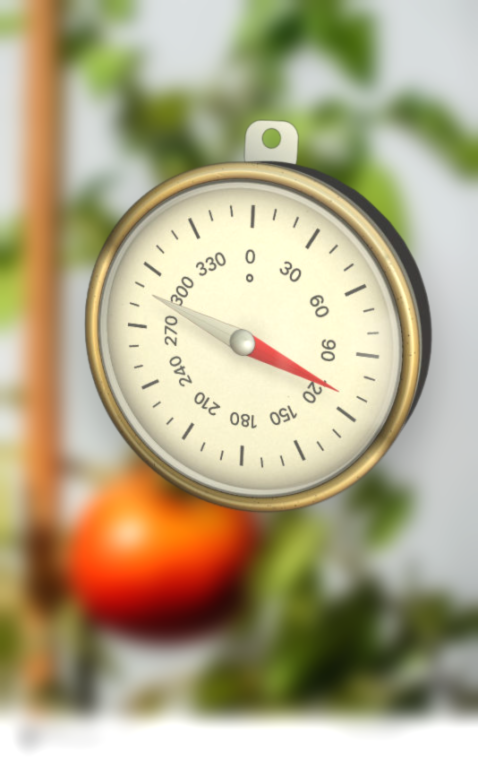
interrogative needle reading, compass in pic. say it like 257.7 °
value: 110 °
